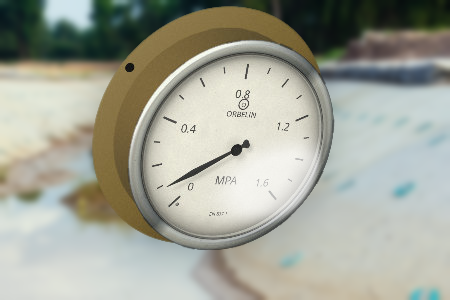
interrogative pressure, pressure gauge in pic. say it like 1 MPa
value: 0.1 MPa
